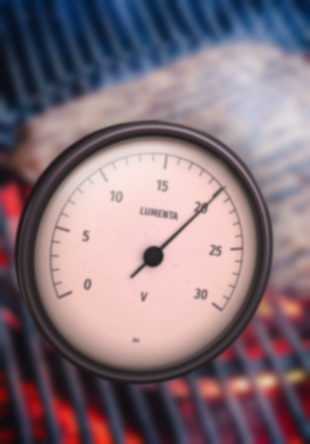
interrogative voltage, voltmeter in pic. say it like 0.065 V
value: 20 V
